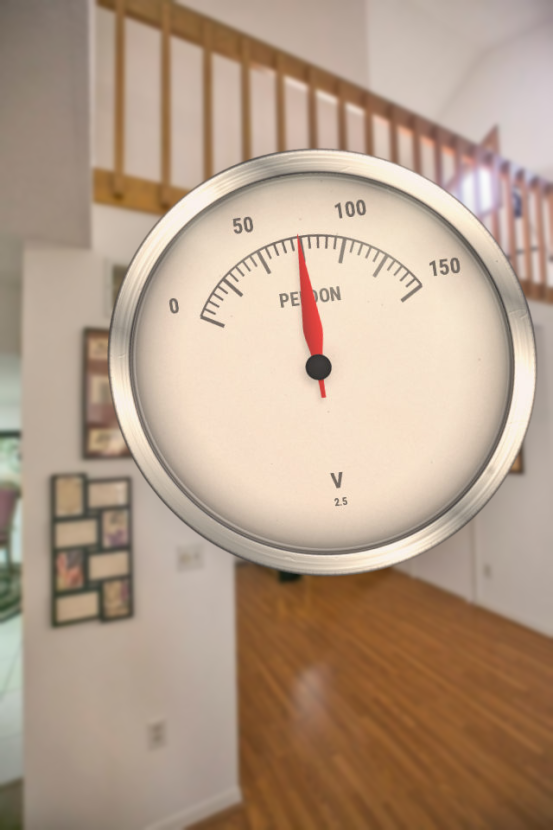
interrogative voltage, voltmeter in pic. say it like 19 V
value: 75 V
